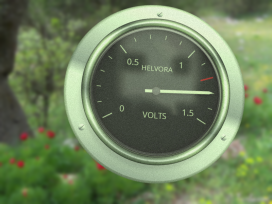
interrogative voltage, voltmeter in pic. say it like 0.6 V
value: 1.3 V
